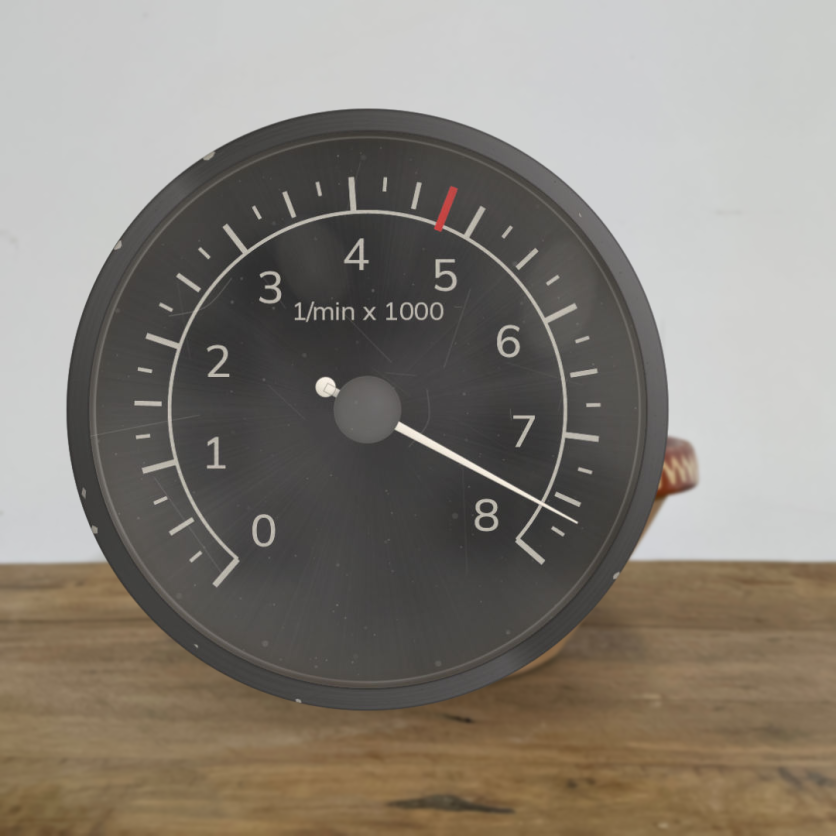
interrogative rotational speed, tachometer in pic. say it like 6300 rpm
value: 7625 rpm
